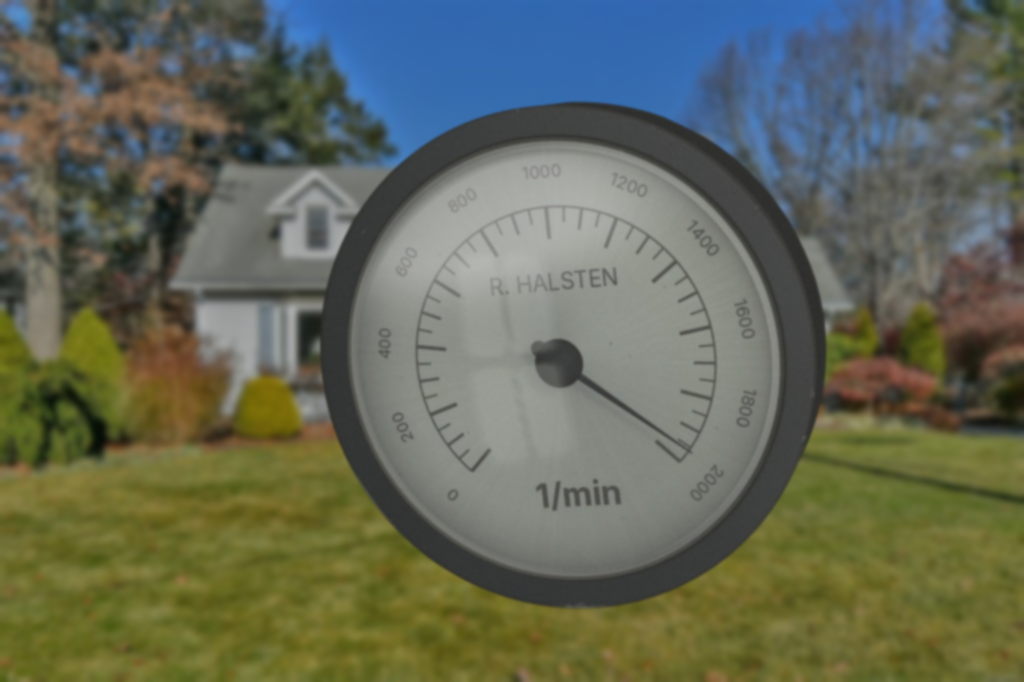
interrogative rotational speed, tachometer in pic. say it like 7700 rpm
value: 1950 rpm
